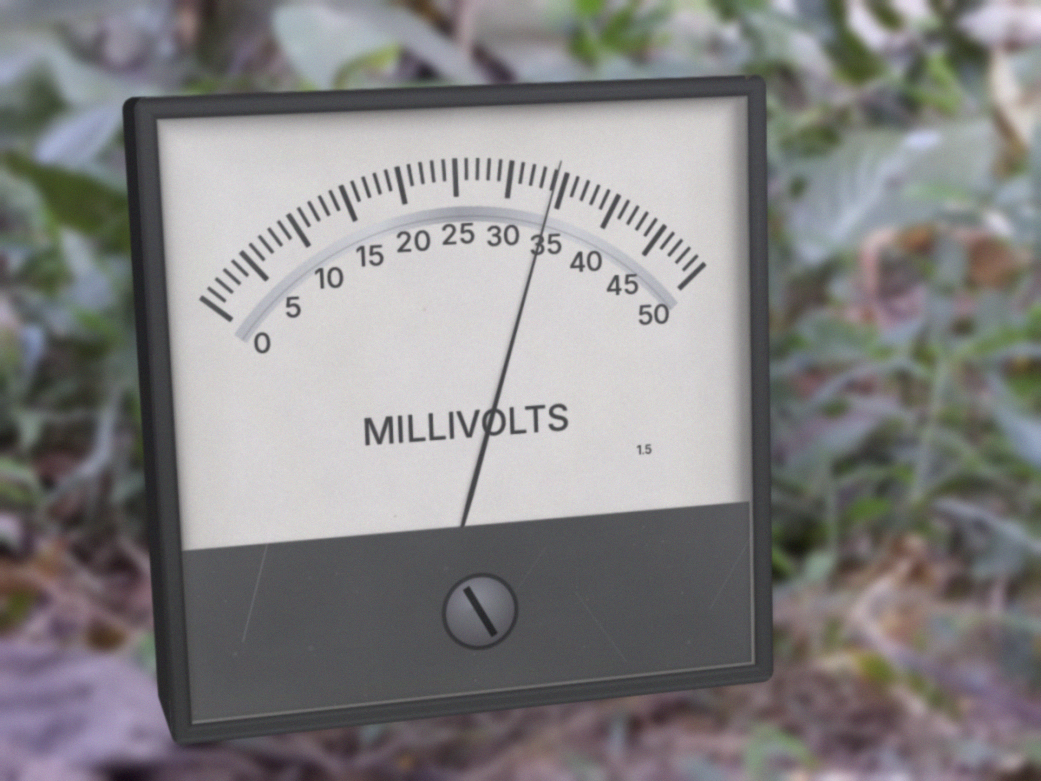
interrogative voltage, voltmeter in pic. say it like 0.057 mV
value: 34 mV
